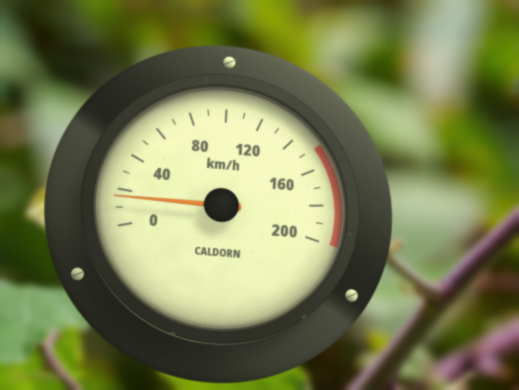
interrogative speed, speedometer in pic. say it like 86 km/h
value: 15 km/h
